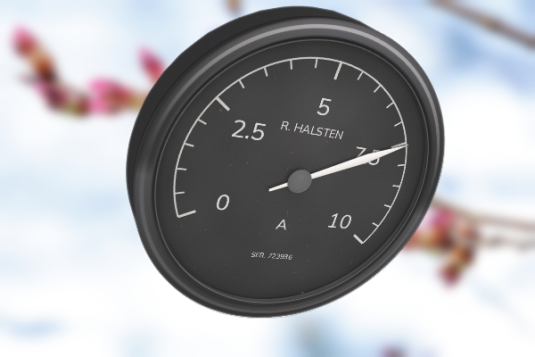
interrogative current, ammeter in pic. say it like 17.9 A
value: 7.5 A
